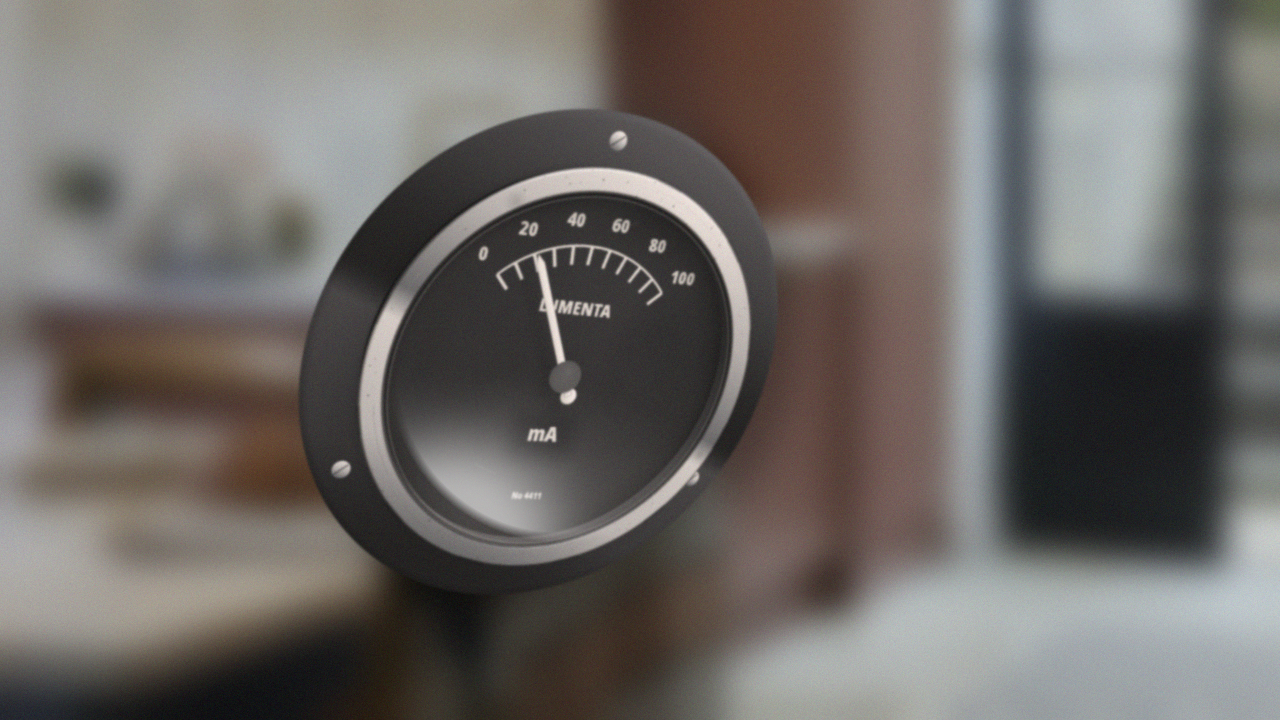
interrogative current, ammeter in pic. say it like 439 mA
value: 20 mA
